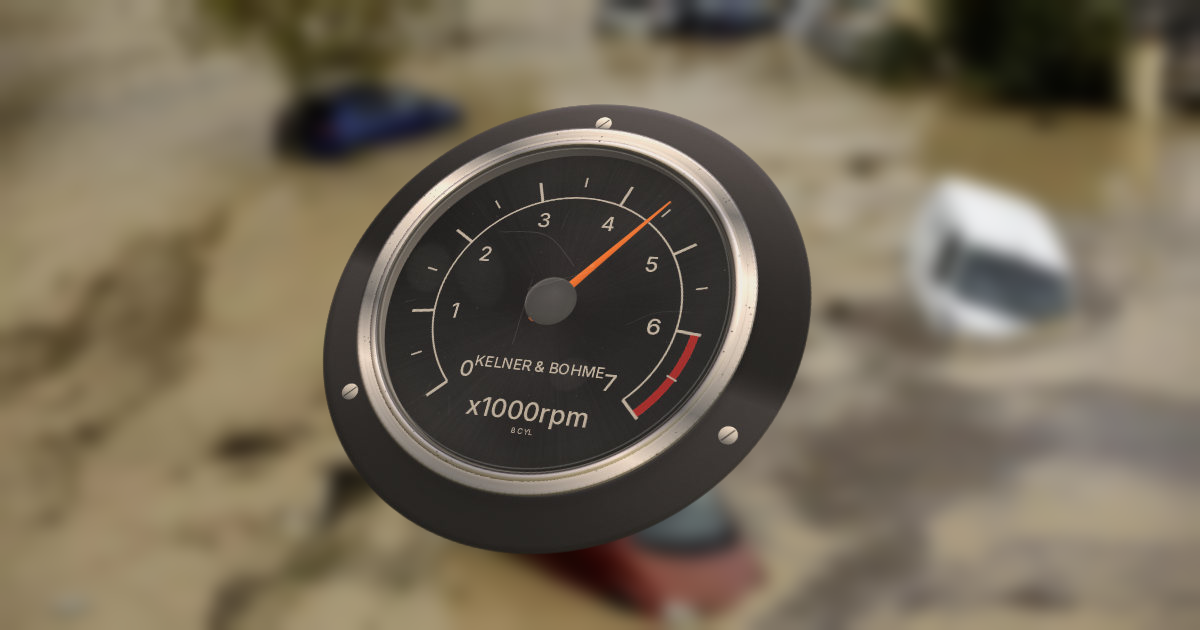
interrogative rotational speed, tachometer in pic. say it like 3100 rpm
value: 4500 rpm
